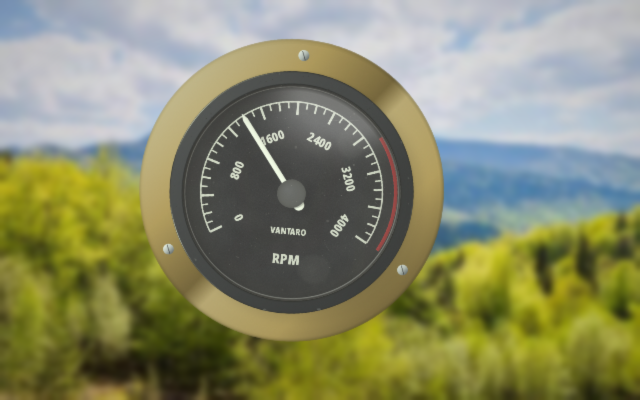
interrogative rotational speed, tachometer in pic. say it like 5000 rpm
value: 1400 rpm
